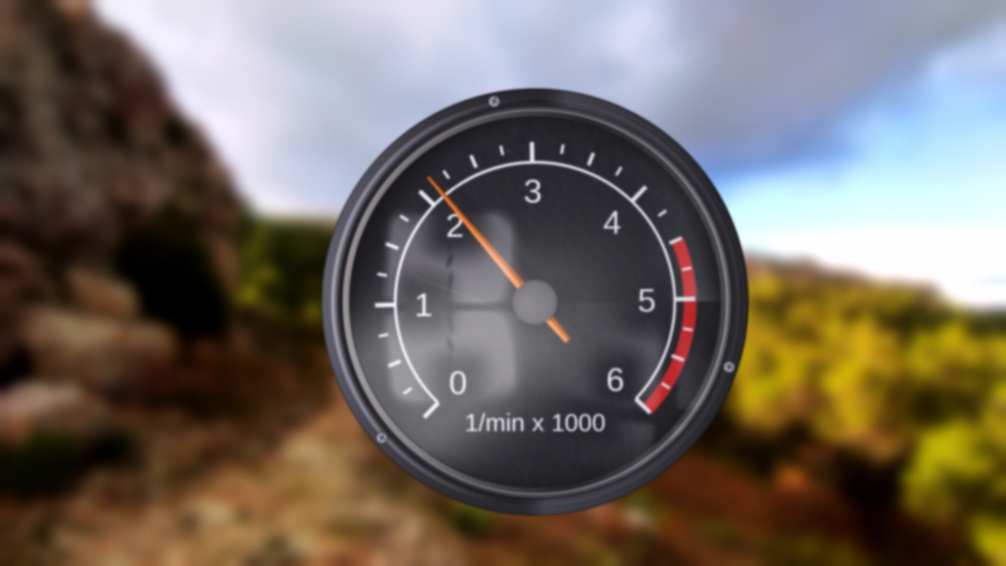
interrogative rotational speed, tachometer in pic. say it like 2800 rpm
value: 2125 rpm
